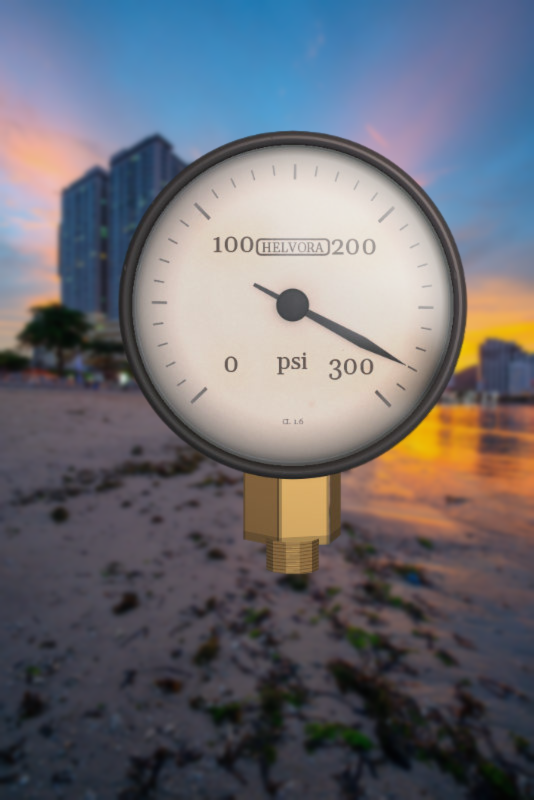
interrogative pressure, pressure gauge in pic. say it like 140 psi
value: 280 psi
